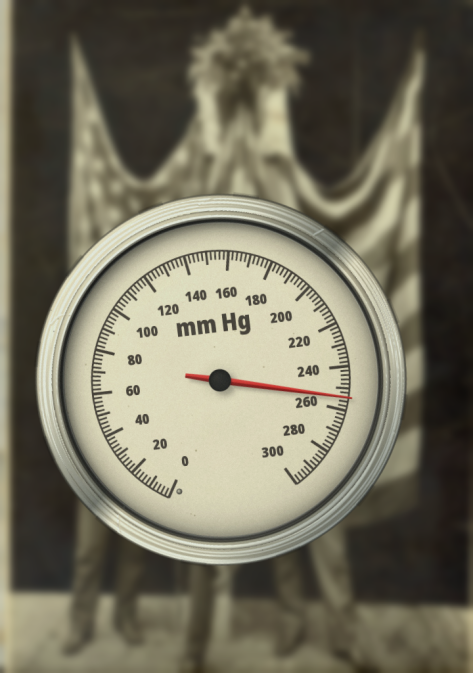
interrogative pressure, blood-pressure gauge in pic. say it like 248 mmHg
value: 254 mmHg
